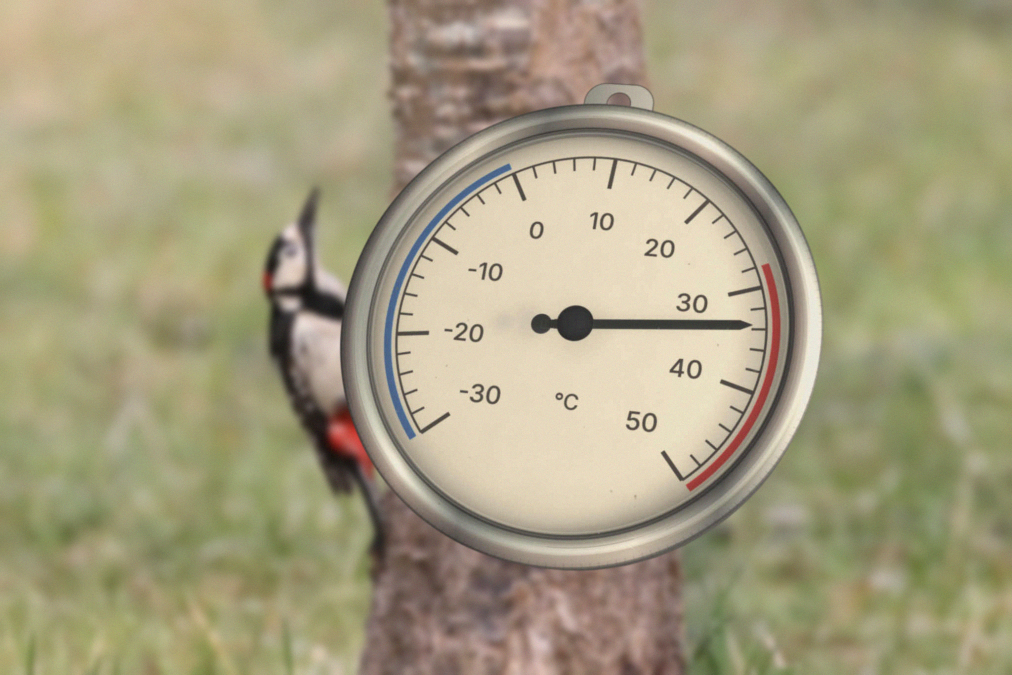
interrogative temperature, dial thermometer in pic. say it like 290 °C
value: 34 °C
